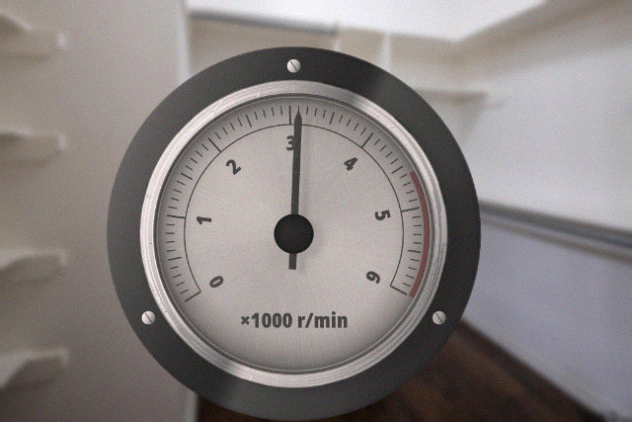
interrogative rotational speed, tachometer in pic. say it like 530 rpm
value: 3100 rpm
